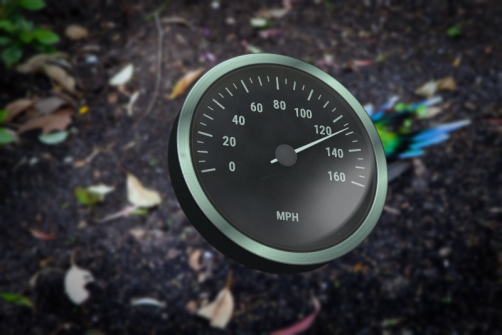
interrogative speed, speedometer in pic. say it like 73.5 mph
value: 127.5 mph
